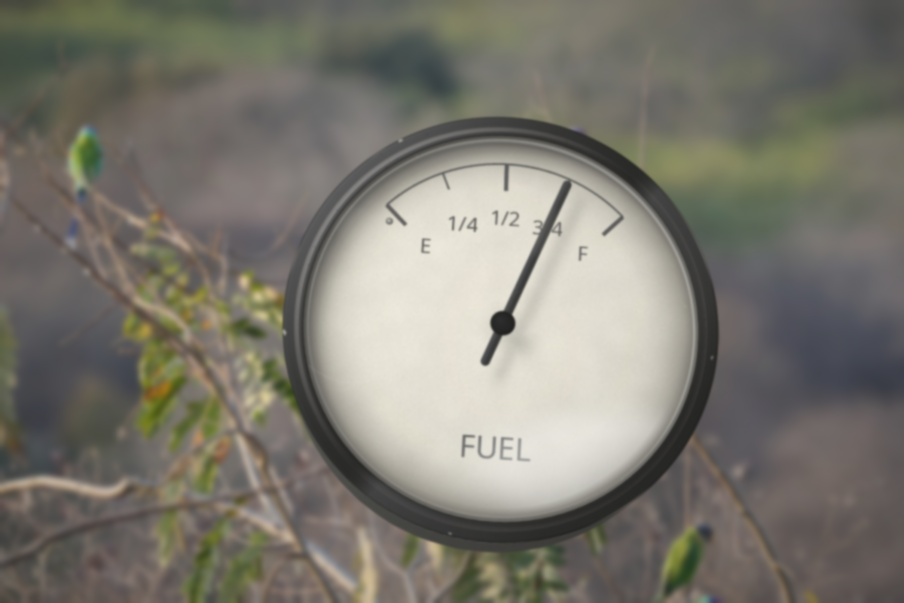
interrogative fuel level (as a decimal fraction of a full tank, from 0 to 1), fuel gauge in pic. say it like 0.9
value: 0.75
